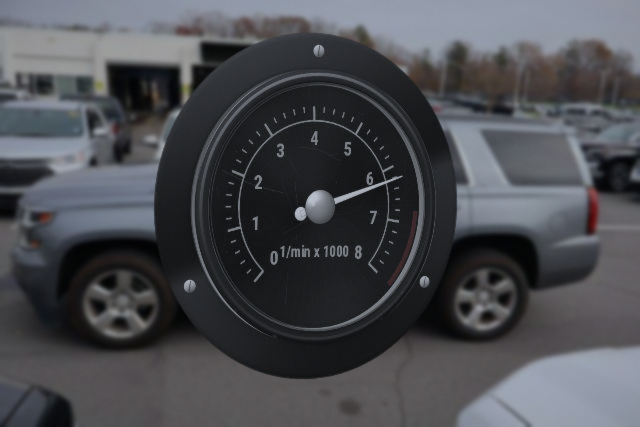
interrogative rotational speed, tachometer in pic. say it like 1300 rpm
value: 6200 rpm
